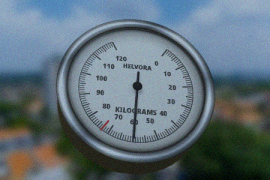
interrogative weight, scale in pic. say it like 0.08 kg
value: 60 kg
